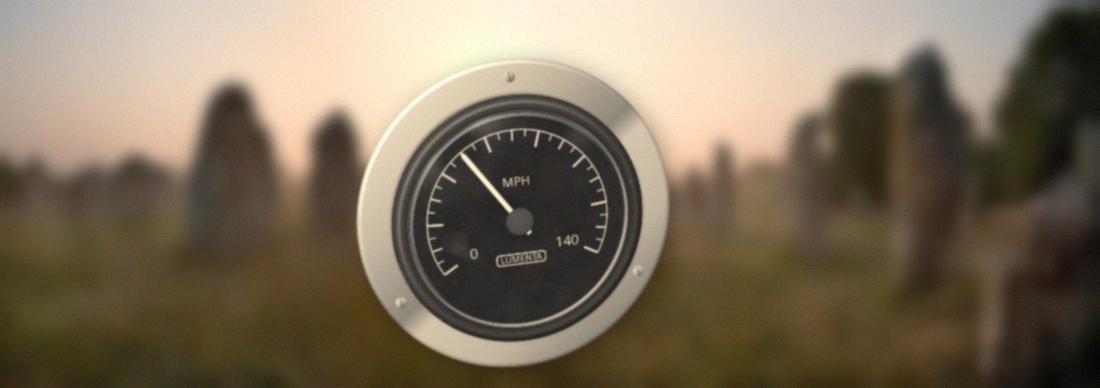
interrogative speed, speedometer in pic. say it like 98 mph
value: 50 mph
